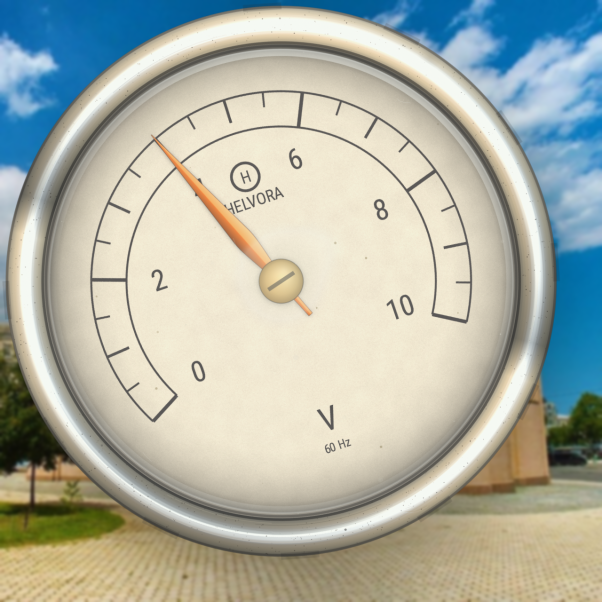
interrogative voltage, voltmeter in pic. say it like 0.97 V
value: 4 V
